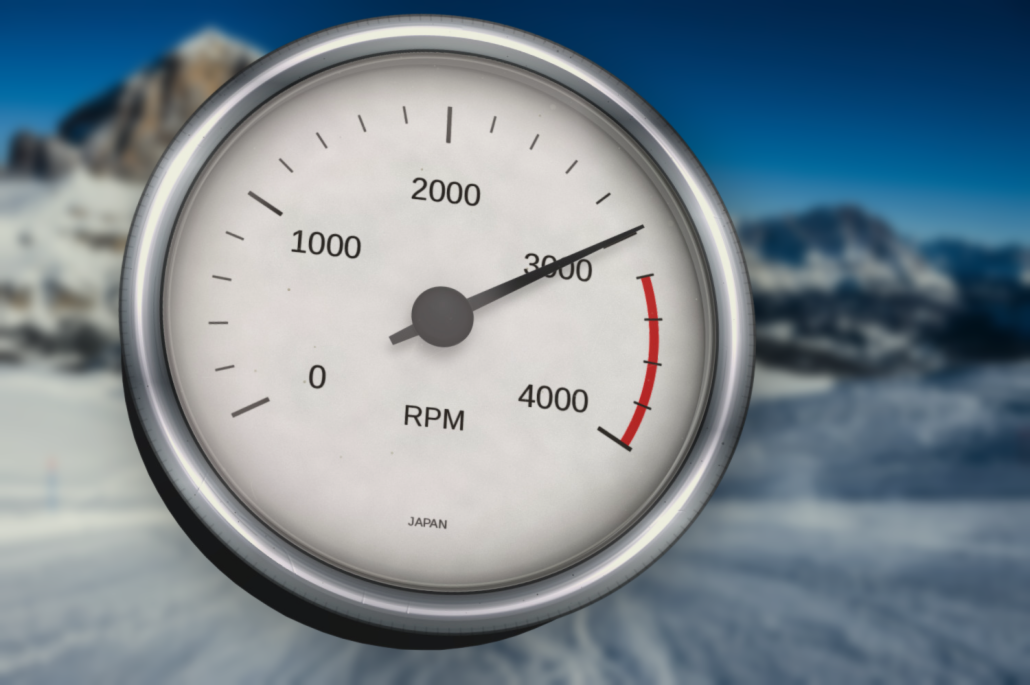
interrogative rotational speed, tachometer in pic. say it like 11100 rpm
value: 3000 rpm
